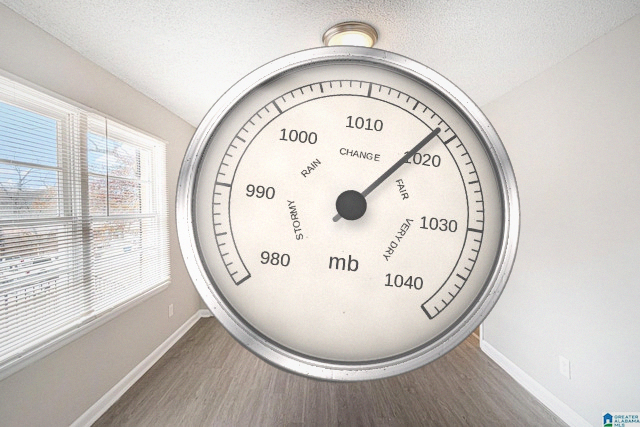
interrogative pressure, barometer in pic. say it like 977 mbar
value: 1018.5 mbar
